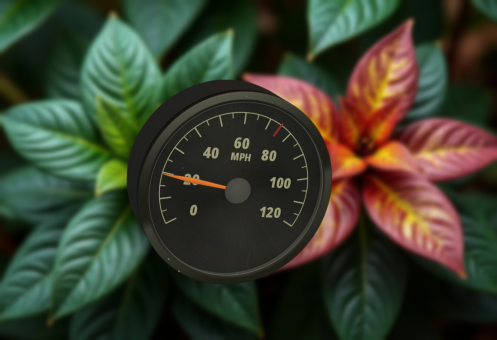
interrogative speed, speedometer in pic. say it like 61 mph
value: 20 mph
